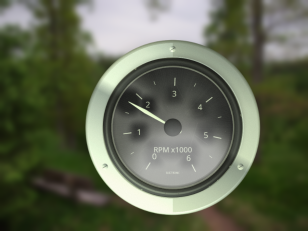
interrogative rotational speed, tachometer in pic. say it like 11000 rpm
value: 1750 rpm
